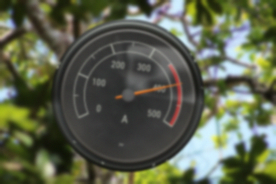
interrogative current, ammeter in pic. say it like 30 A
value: 400 A
